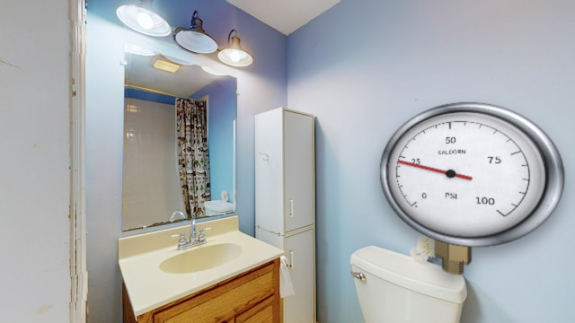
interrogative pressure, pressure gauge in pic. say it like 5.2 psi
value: 22.5 psi
